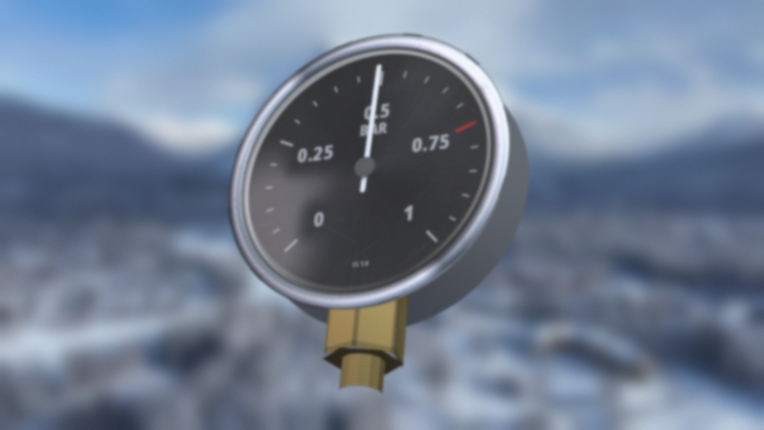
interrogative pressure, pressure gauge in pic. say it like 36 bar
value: 0.5 bar
